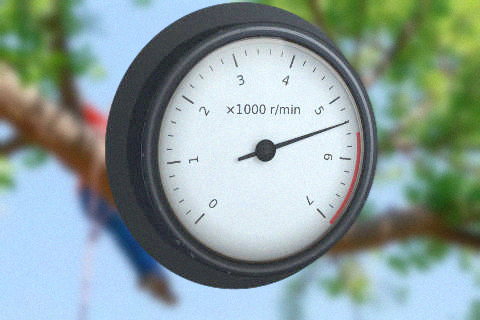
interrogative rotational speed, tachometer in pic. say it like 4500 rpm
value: 5400 rpm
